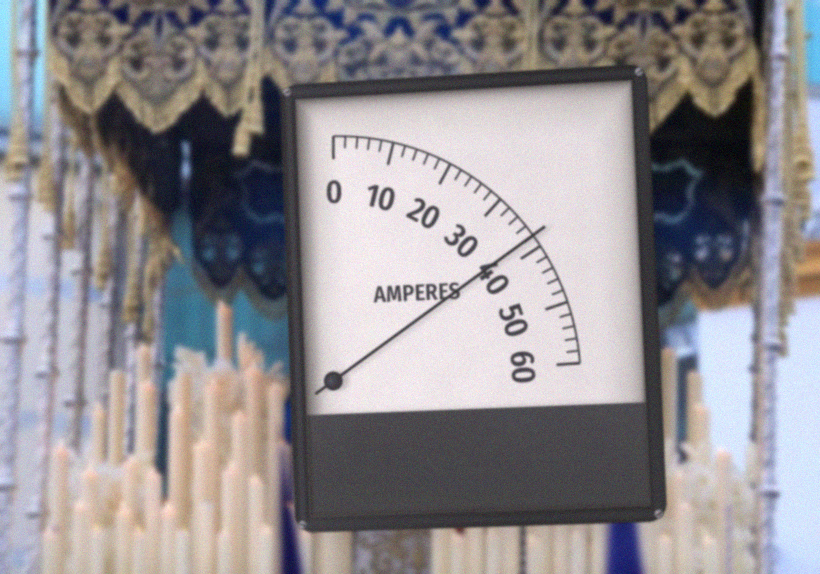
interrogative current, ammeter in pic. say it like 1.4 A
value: 38 A
